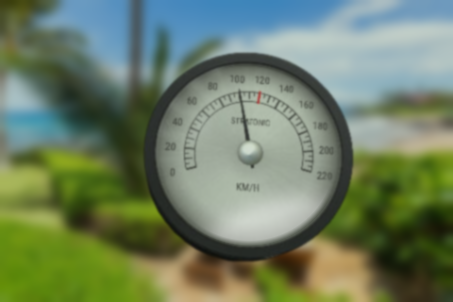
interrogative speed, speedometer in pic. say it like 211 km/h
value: 100 km/h
